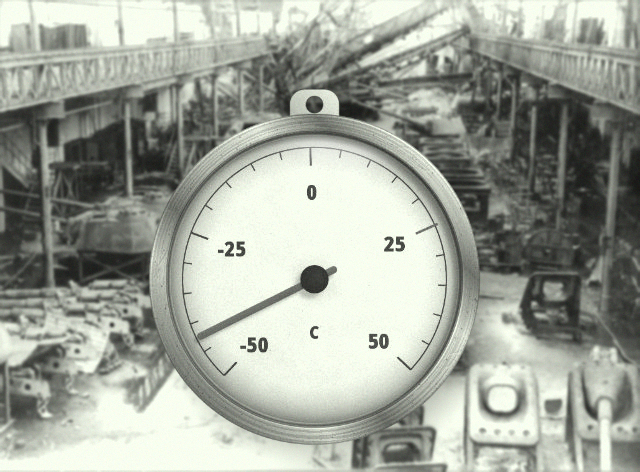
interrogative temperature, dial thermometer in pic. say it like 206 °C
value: -42.5 °C
